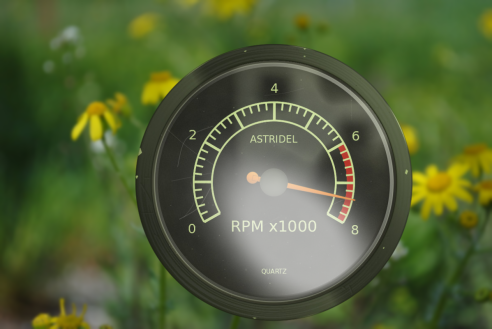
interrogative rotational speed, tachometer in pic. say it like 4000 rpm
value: 7400 rpm
